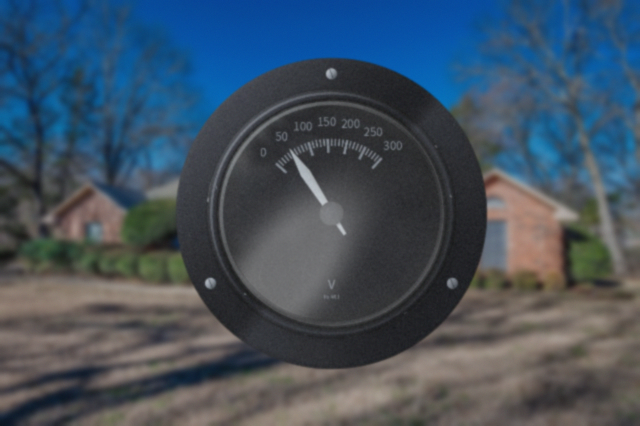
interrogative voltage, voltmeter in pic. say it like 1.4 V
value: 50 V
